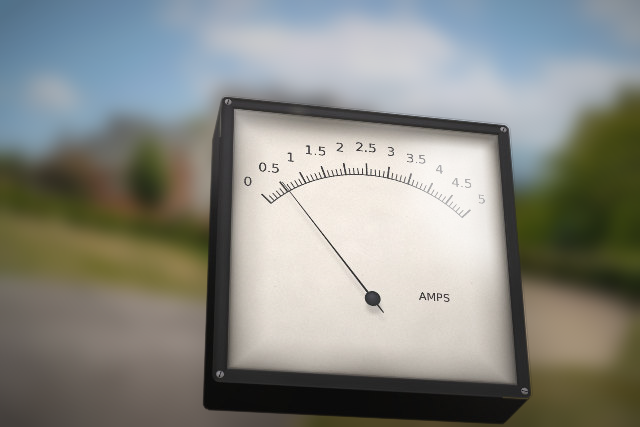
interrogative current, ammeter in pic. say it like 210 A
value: 0.5 A
